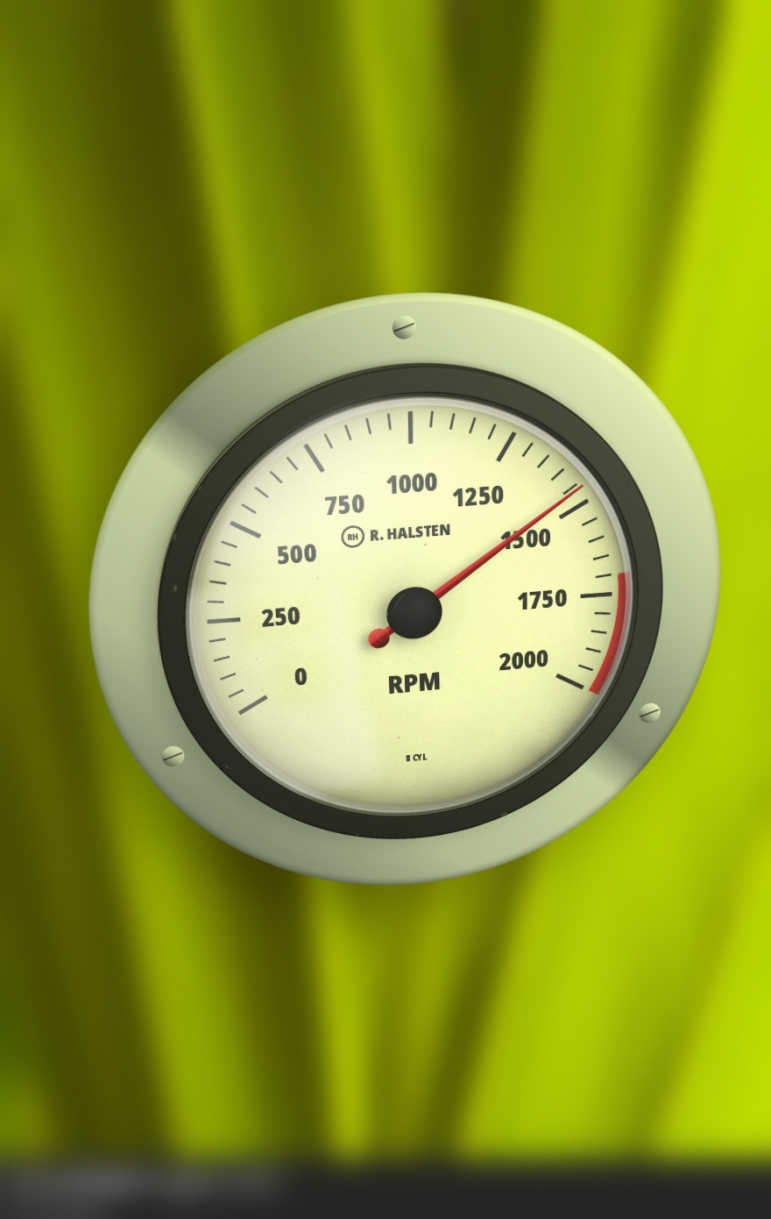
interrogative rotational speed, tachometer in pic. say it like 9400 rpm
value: 1450 rpm
